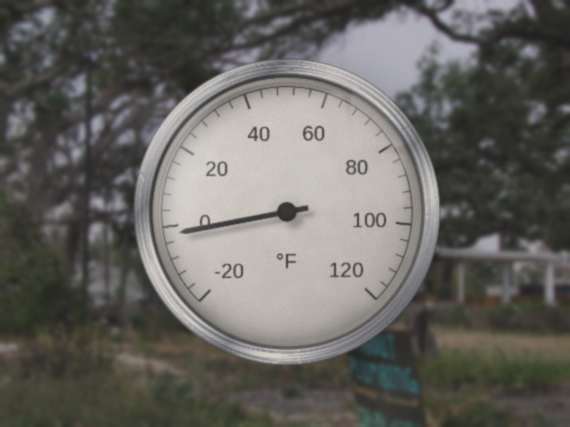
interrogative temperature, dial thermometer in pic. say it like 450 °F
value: -2 °F
